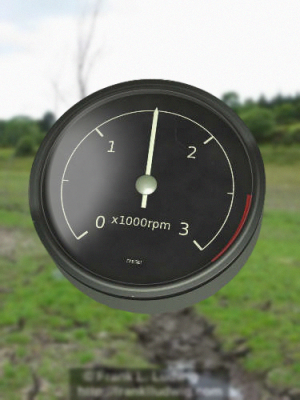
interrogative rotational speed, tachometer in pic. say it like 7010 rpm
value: 1500 rpm
